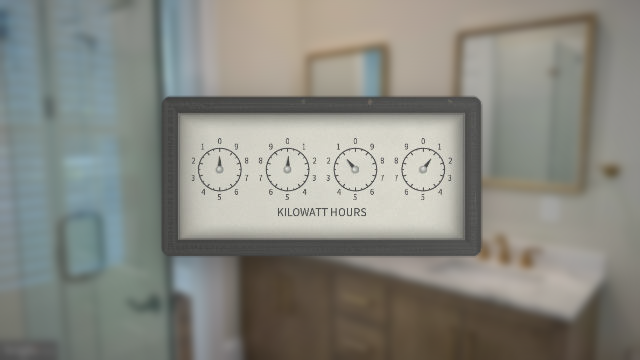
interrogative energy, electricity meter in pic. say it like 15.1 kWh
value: 11 kWh
